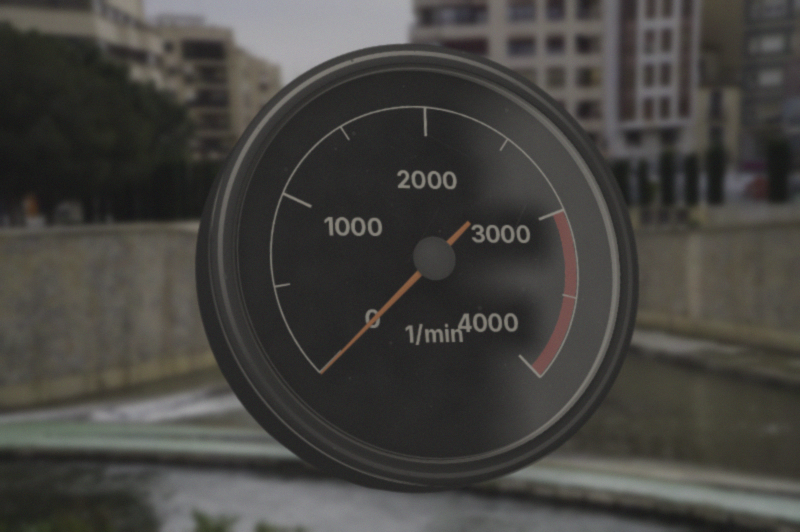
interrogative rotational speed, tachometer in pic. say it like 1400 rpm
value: 0 rpm
